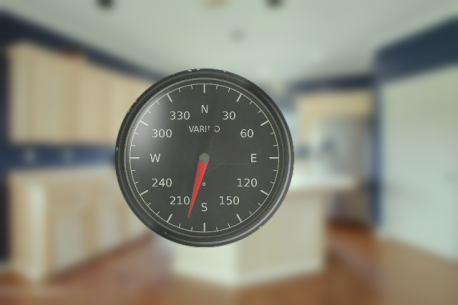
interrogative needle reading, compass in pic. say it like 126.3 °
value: 195 °
